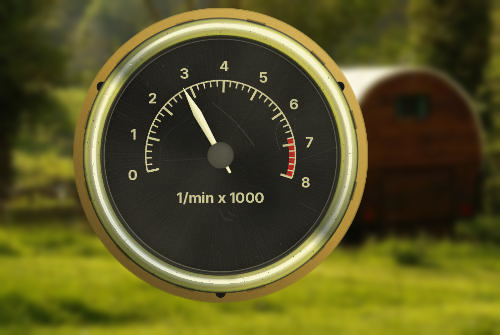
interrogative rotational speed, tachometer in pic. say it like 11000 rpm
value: 2800 rpm
